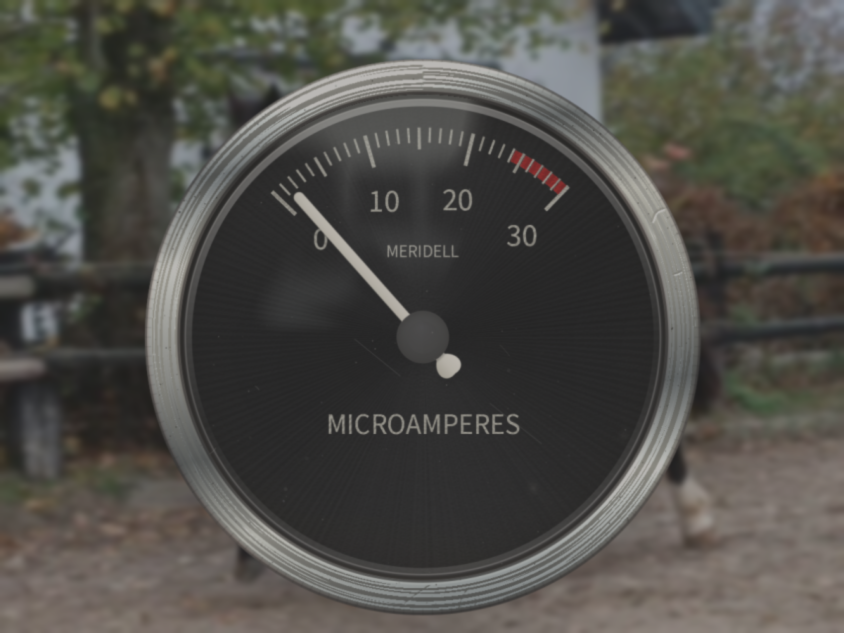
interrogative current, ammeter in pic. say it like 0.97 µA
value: 1.5 µA
